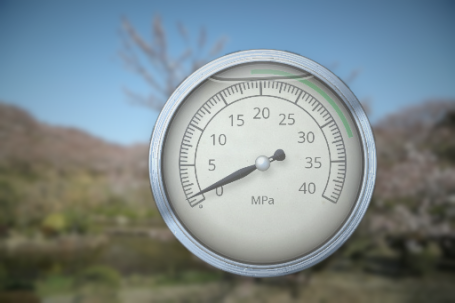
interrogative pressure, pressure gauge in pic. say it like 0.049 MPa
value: 1 MPa
